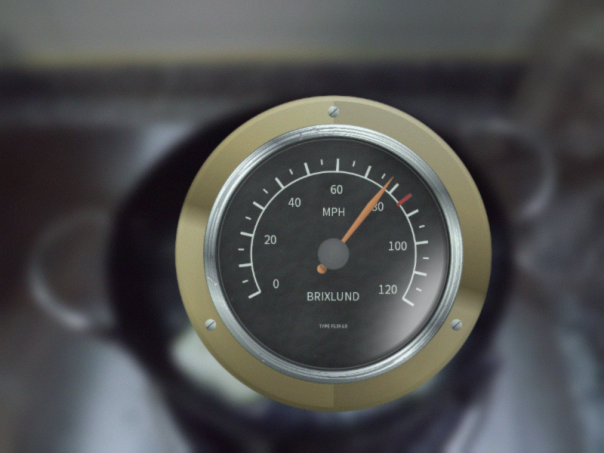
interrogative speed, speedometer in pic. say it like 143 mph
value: 77.5 mph
